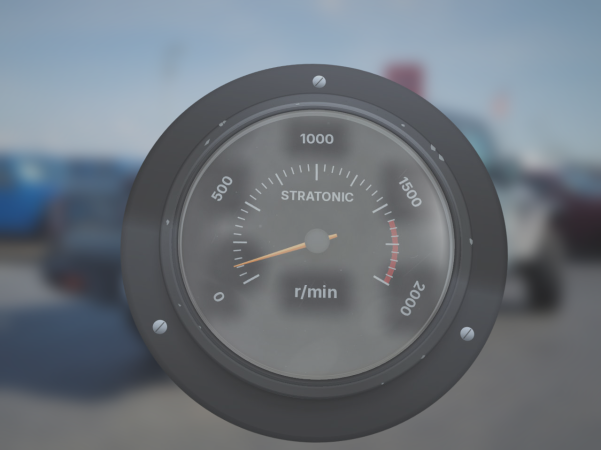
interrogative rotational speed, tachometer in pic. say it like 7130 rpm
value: 100 rpm
